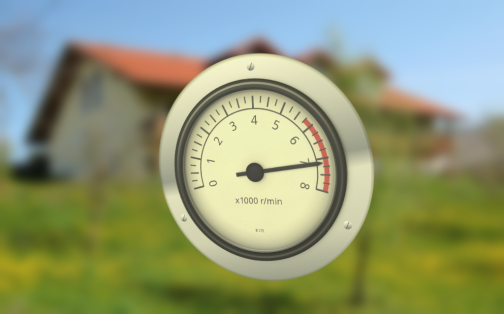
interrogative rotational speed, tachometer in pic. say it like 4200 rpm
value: 7125 rpm
